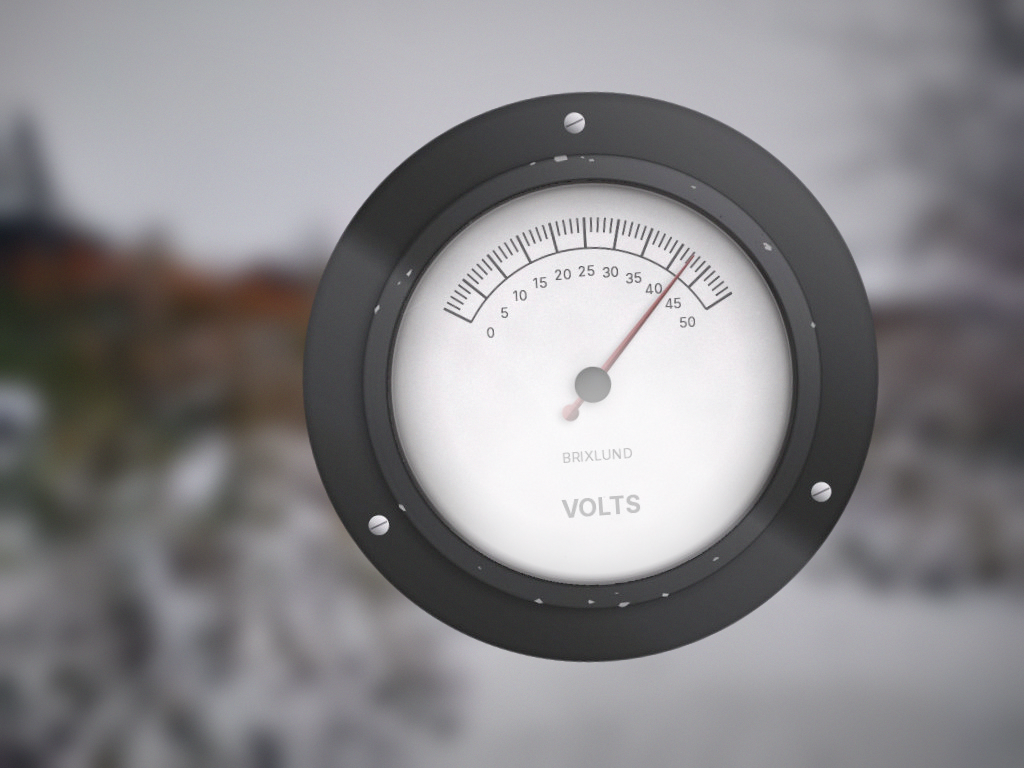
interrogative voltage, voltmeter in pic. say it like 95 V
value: 42 V
